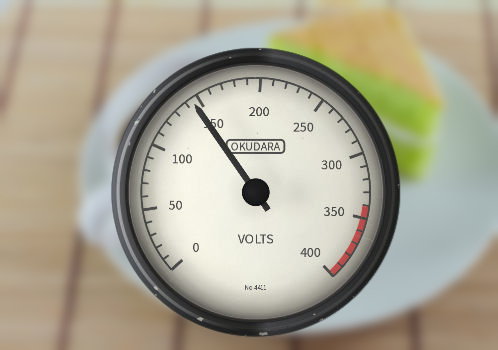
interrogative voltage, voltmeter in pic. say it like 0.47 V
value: 145 V
